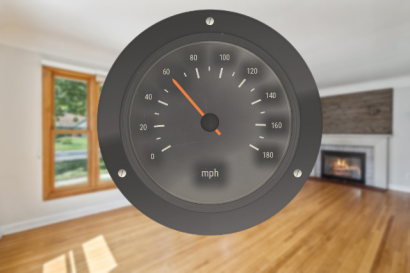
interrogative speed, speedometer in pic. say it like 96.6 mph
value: 60 mph
